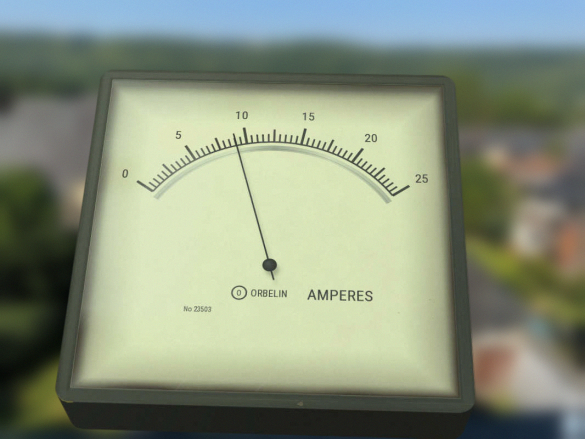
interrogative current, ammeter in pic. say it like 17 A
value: 9 A
